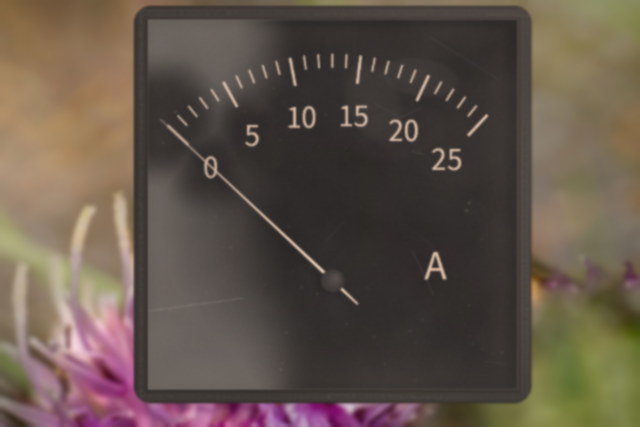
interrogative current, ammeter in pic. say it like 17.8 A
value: 0 A
